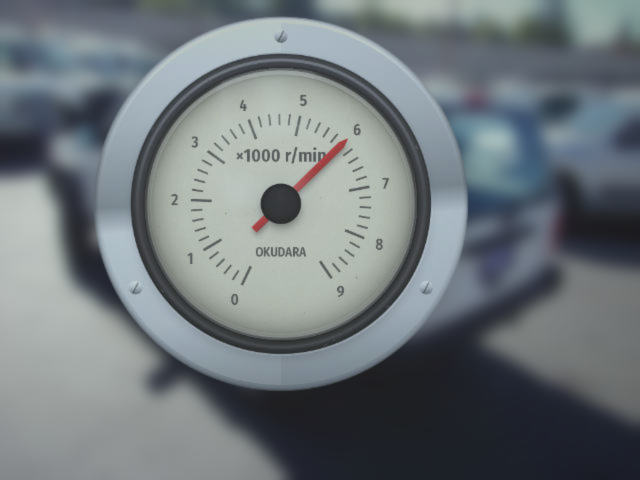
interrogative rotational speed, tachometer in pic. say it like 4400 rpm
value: 6000 rpm
